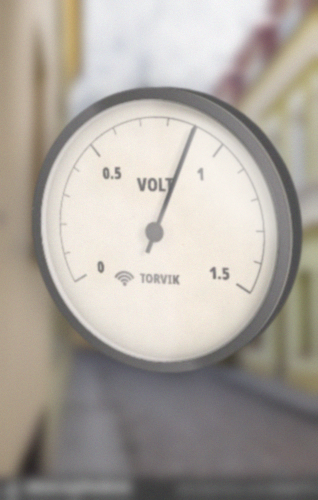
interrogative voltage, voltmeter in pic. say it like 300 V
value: 0.9 V
